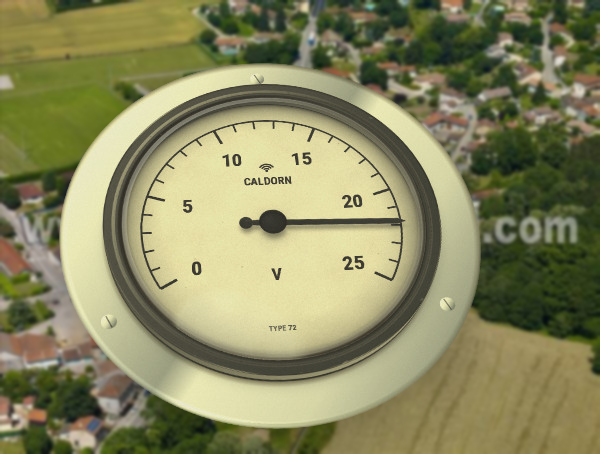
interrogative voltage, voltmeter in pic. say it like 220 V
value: 22 V
